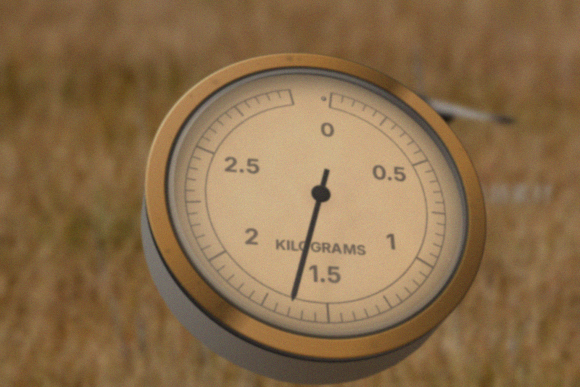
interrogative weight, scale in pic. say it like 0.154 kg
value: 1.65 kg
